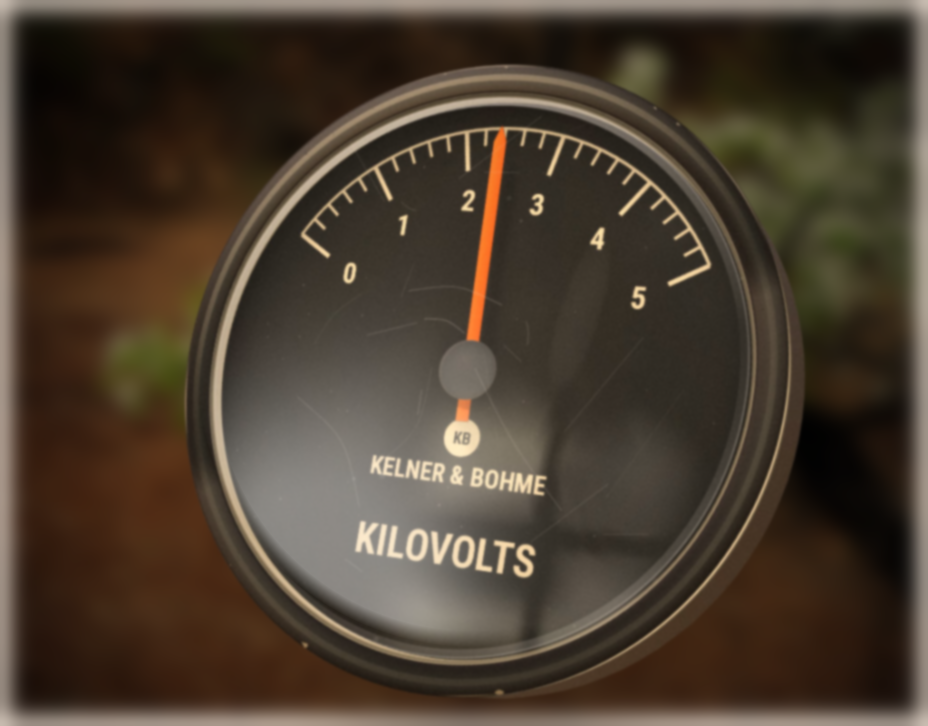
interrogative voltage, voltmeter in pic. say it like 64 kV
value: 2.4 kV
